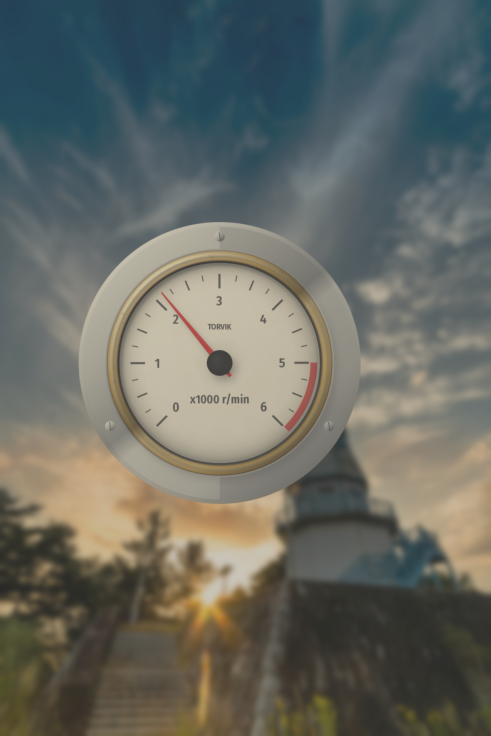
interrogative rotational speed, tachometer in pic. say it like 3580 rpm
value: 2125 rpm
